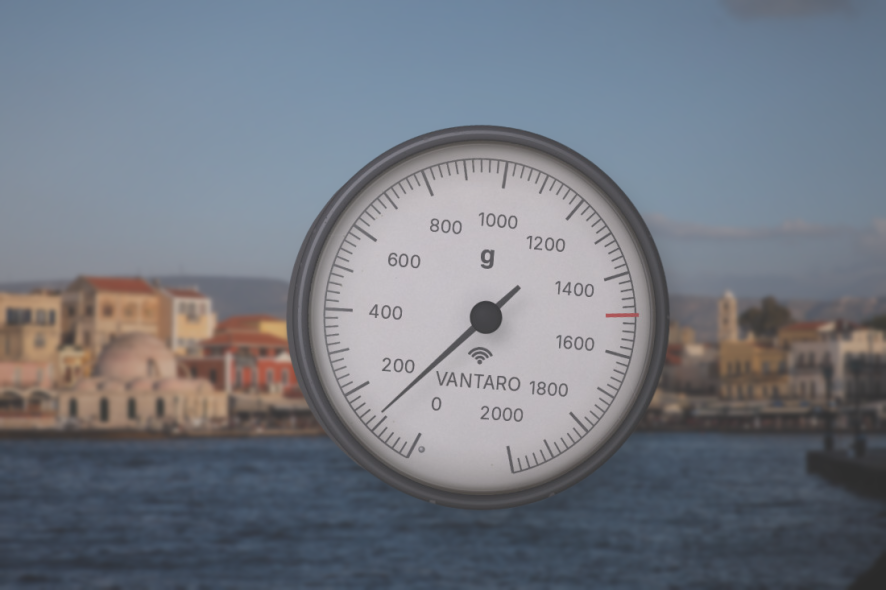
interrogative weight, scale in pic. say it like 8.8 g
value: 120 g
